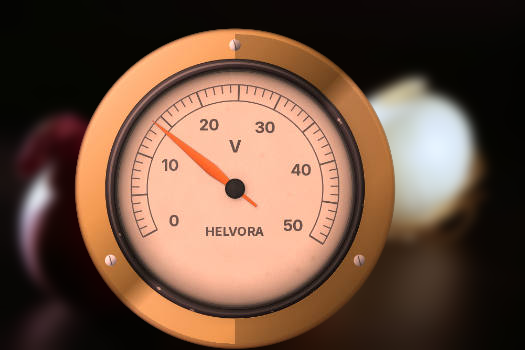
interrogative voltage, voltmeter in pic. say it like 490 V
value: 14 V
